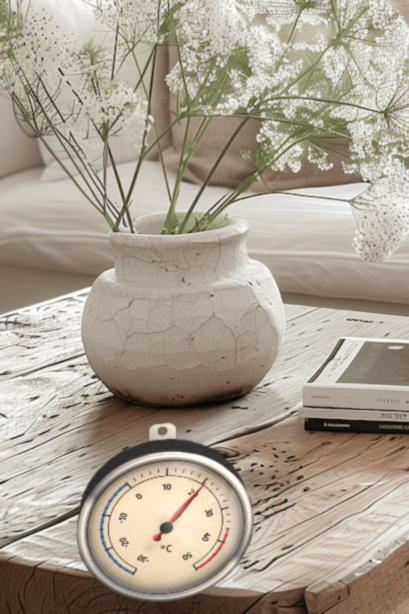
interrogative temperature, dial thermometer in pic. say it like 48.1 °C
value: 20 °C
